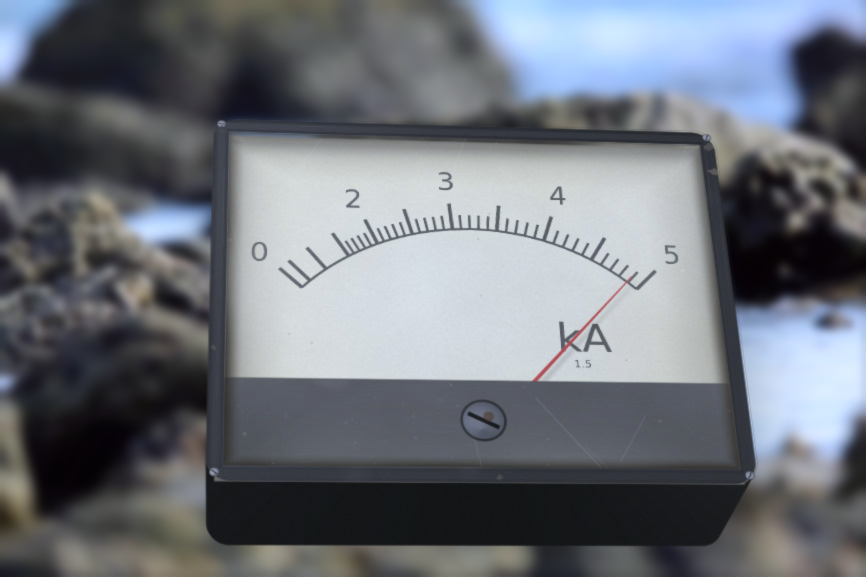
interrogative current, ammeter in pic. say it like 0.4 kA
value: 4.9 kA
